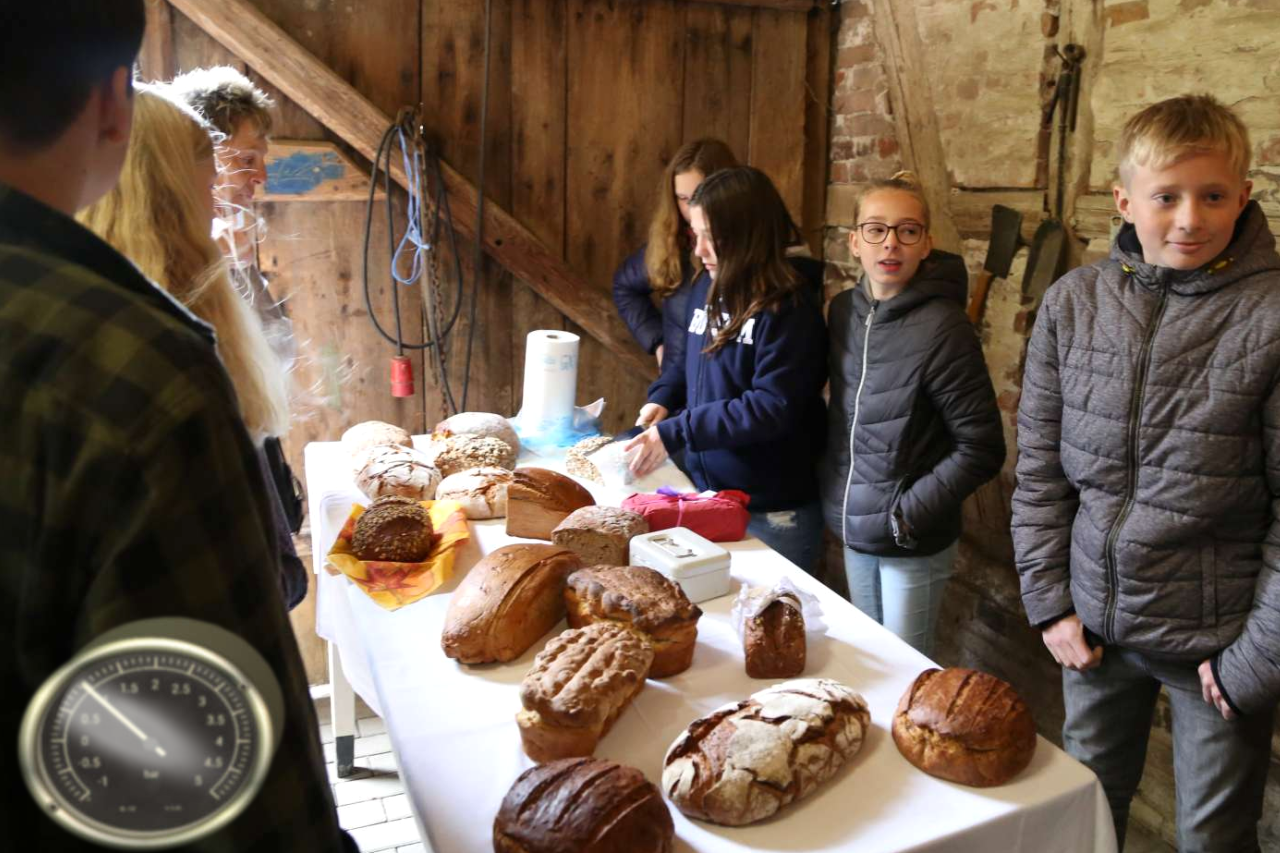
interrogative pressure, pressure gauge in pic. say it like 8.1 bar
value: 1 bar
